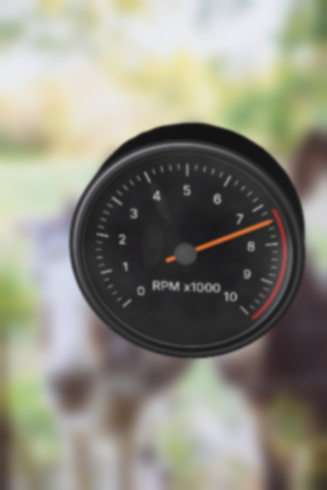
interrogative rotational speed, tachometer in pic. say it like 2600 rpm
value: 7400 rpm
